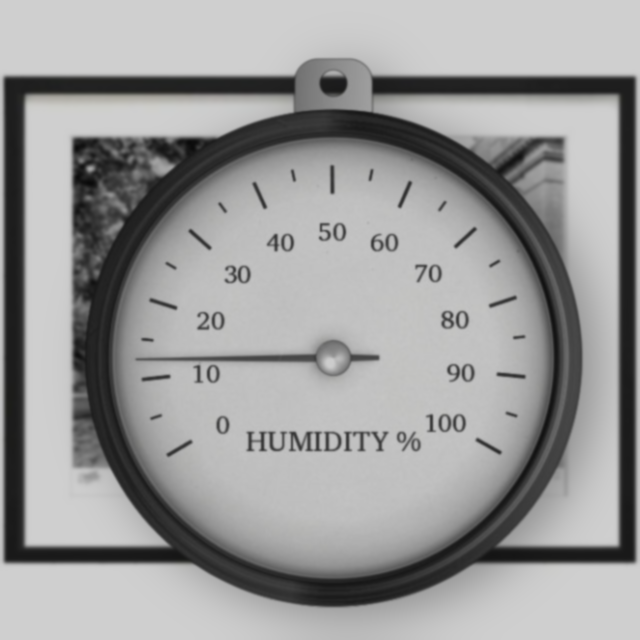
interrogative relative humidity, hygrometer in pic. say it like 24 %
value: 12.5 %
